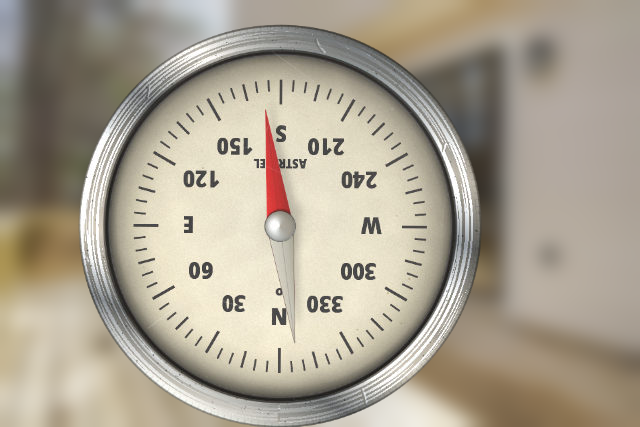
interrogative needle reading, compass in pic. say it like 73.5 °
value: 172.5 °
